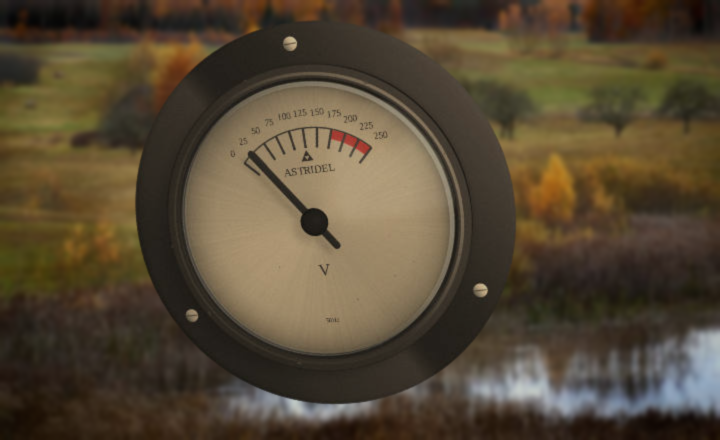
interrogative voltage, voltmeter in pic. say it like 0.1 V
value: 25 V
